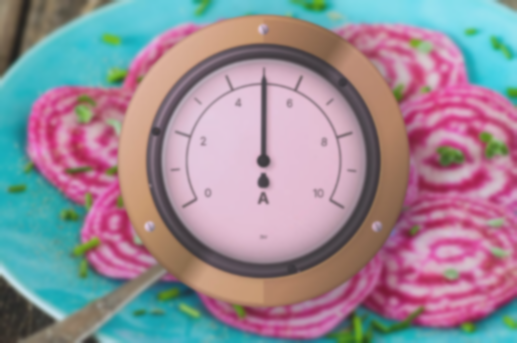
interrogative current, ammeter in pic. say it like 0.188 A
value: 5 A
